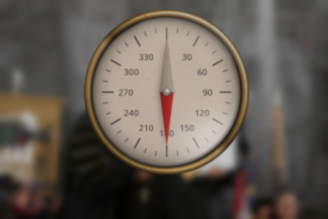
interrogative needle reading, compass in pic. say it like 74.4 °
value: 180 °
